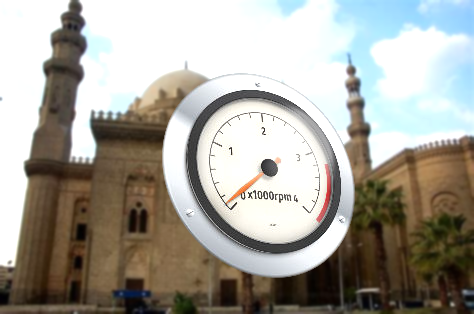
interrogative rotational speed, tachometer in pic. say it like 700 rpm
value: 100 rpm
